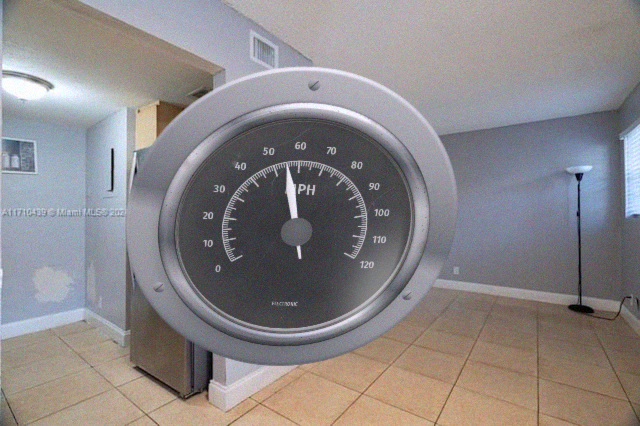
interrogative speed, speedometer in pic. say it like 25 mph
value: 55 mph
